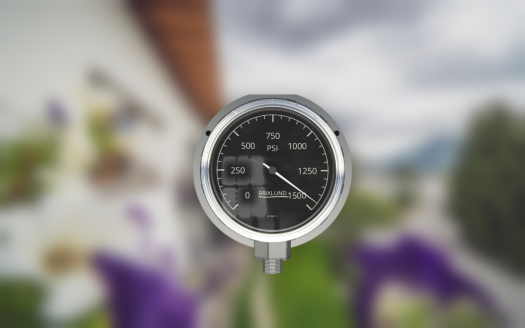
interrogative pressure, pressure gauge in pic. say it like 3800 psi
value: 1450 psi
